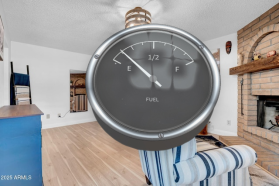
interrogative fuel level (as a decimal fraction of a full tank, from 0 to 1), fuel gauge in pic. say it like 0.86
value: 0.125
